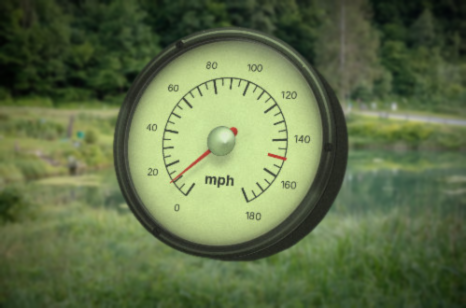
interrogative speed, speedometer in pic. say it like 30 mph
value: 10 mph
